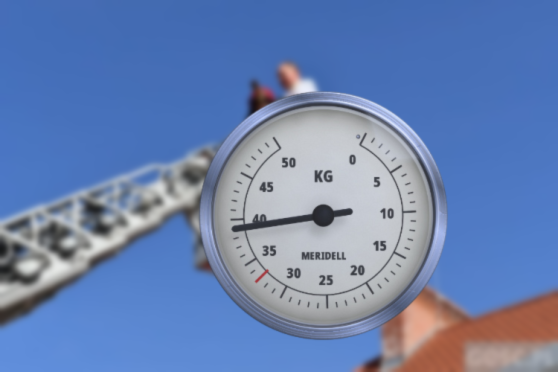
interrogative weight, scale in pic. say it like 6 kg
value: 39 kg
